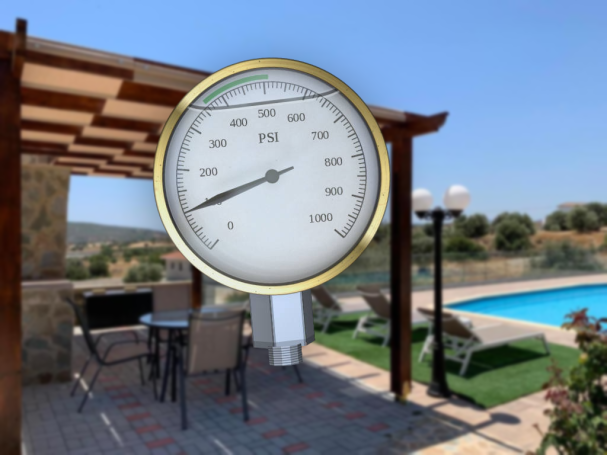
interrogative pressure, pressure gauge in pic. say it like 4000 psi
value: 100 psi
